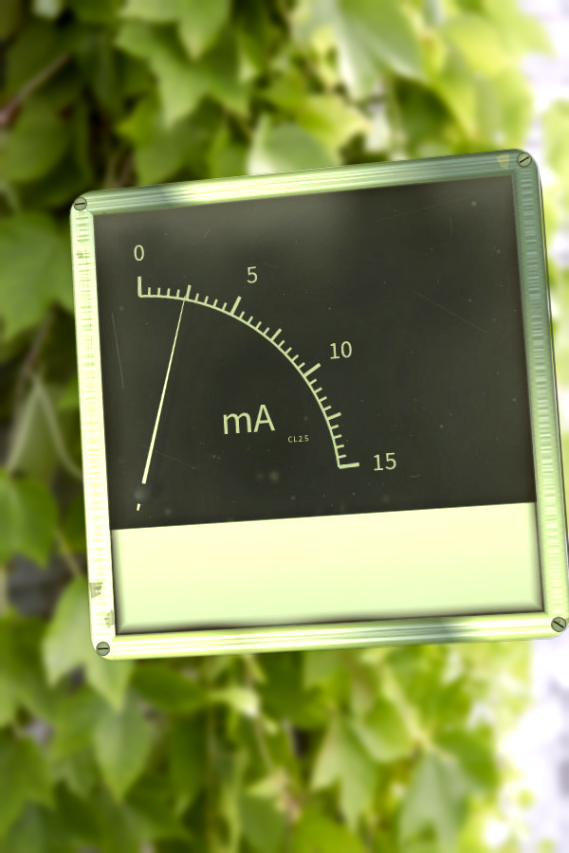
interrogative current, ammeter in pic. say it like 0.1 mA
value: 2.5 mA
